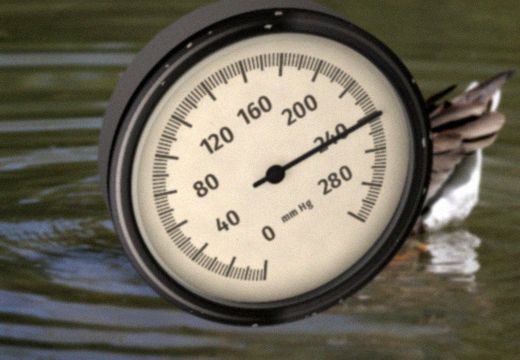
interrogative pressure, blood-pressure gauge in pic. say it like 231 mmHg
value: 240 mmHg
